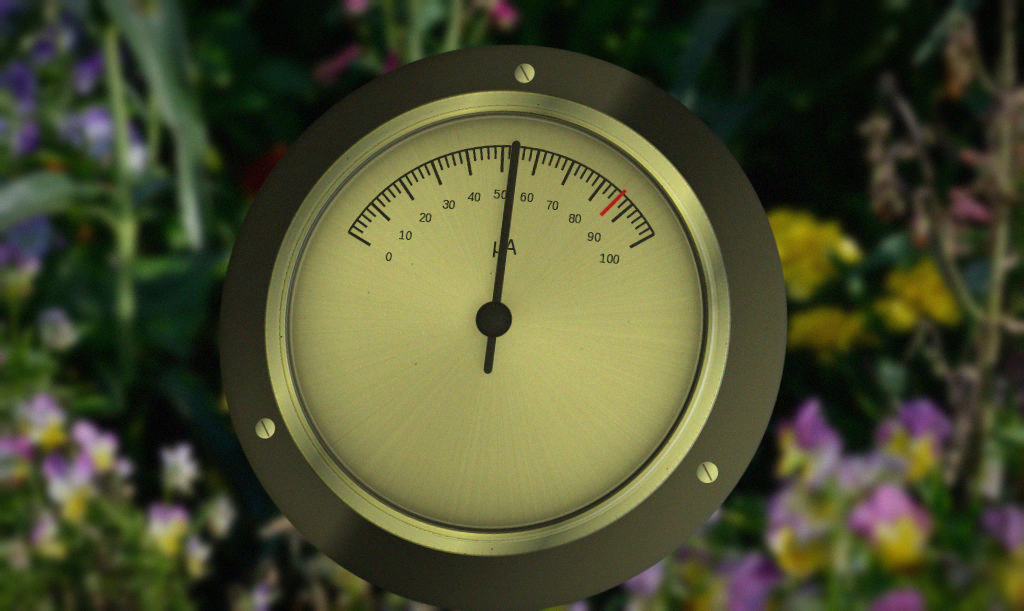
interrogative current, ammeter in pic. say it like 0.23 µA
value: 54 µA
